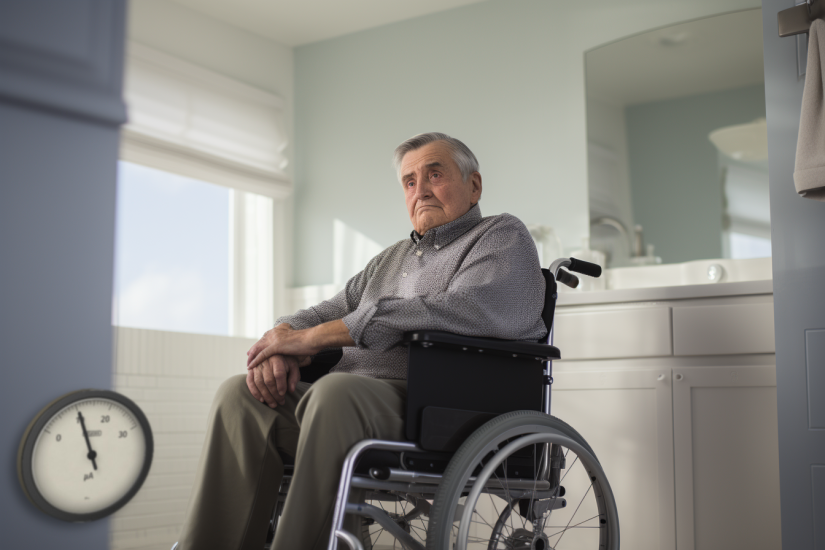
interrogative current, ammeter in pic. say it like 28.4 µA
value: 10 µA
